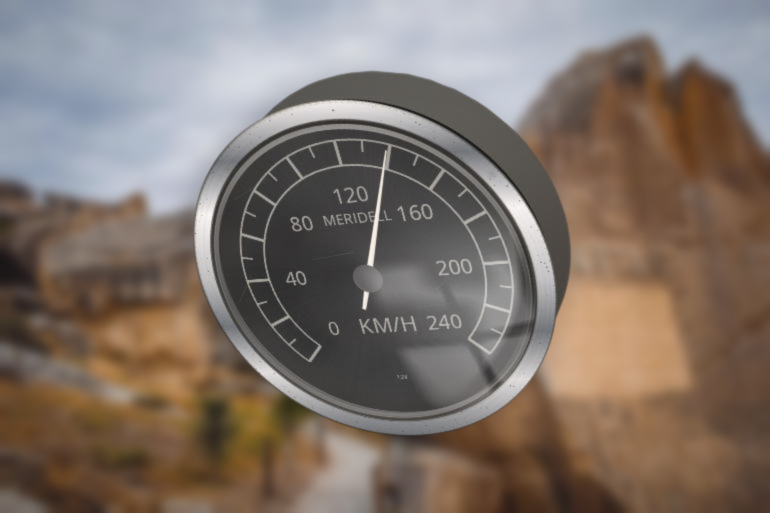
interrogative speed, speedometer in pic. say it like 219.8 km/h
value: 140 km/h
